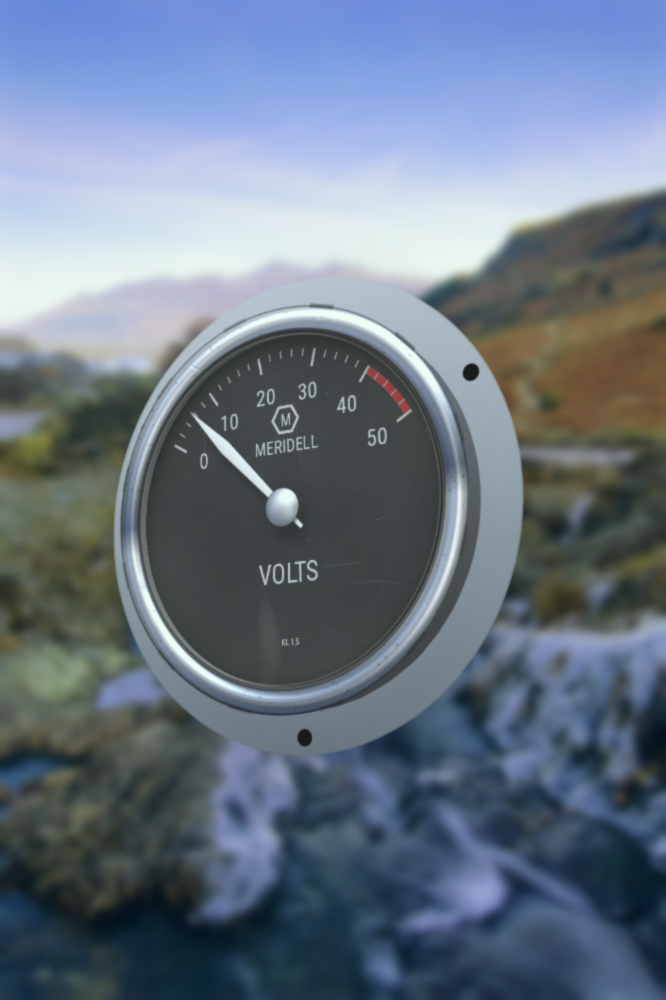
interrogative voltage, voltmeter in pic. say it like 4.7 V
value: 6 V
